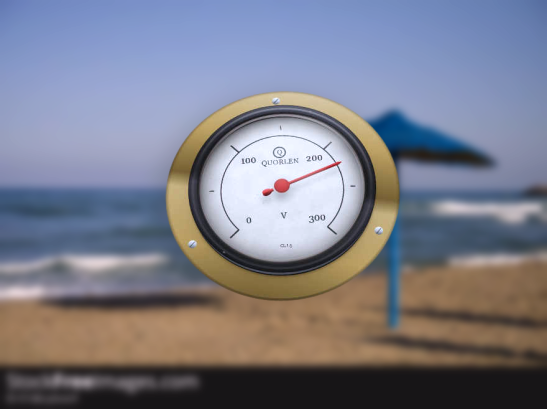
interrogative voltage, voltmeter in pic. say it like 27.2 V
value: 225 V
